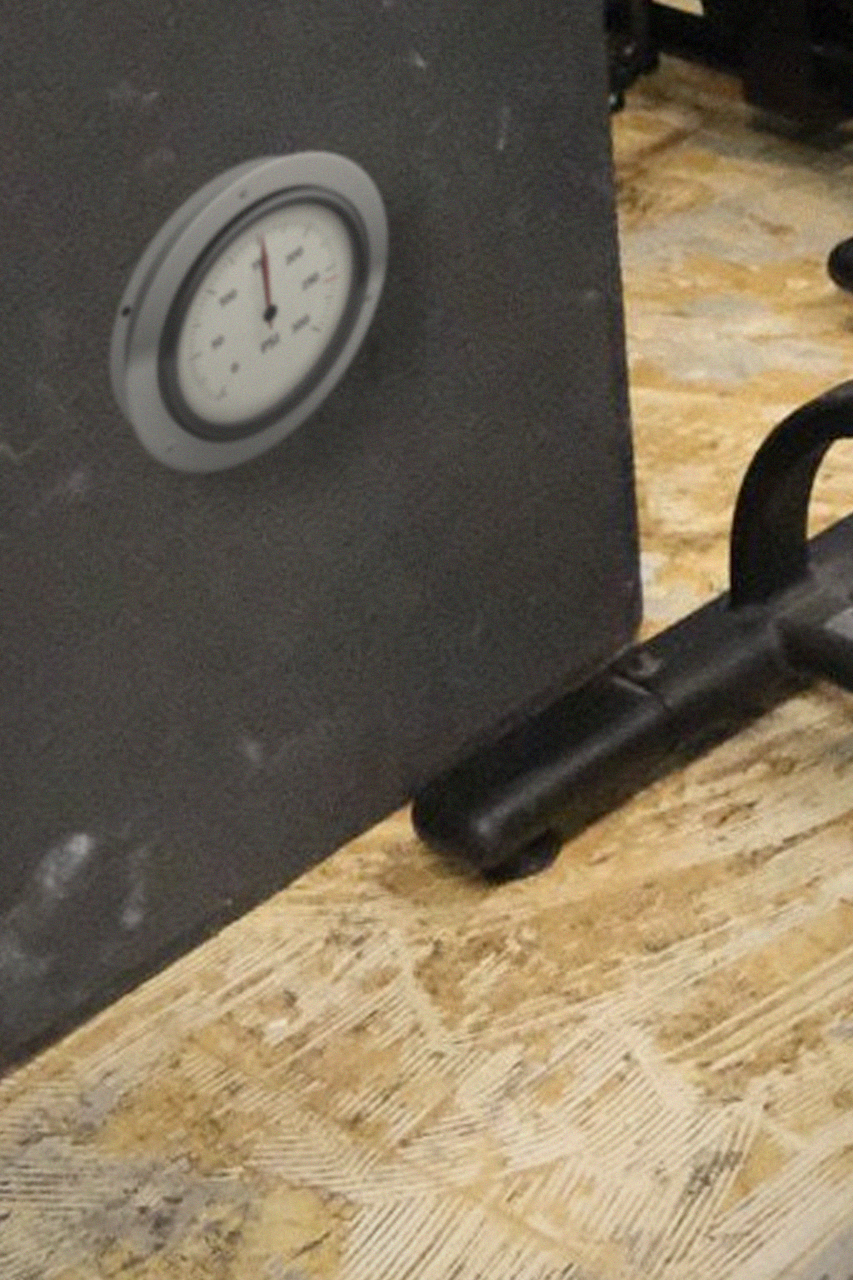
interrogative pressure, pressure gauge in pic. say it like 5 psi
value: 150 psi
